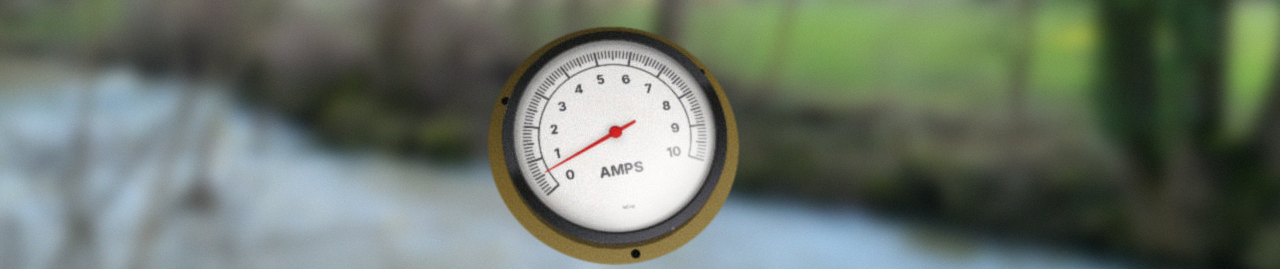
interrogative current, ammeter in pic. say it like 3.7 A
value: 0.5 A
